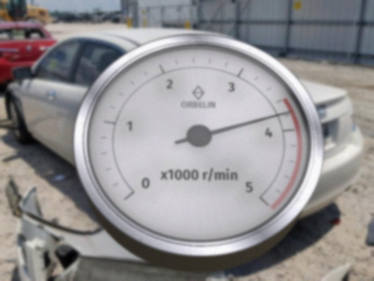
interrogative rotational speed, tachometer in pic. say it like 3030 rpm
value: 3800 rpm
